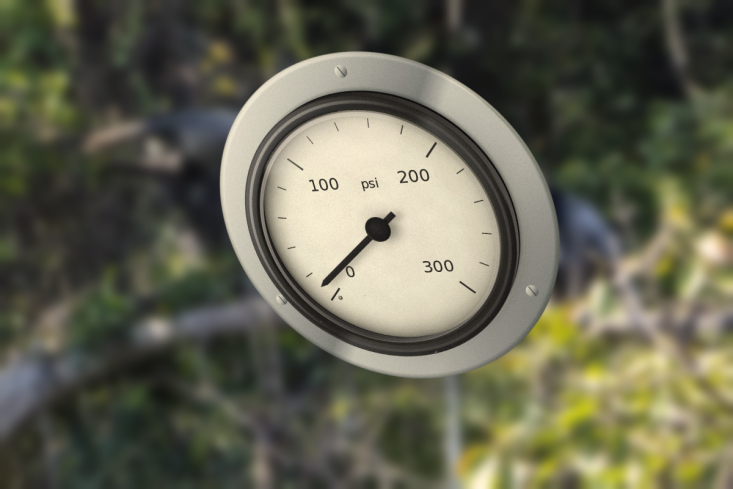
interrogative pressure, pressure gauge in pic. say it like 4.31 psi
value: 10 psi
